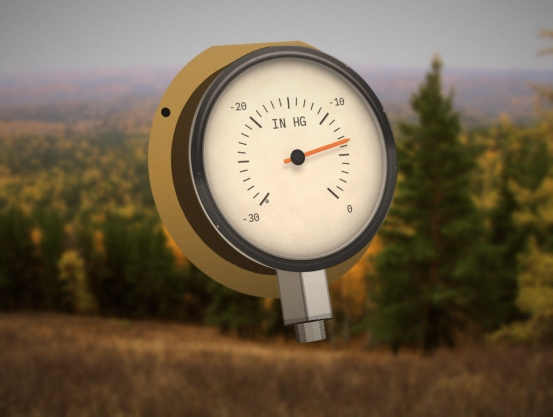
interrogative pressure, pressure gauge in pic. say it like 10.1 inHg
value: -6.5 inHg
